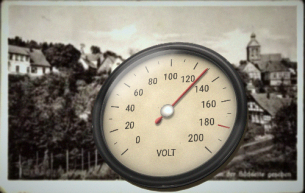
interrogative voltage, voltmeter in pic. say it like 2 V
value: 130 V
